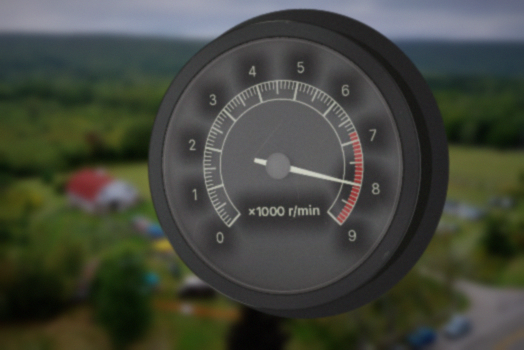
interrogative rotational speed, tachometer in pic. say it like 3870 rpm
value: 8000 rpm
